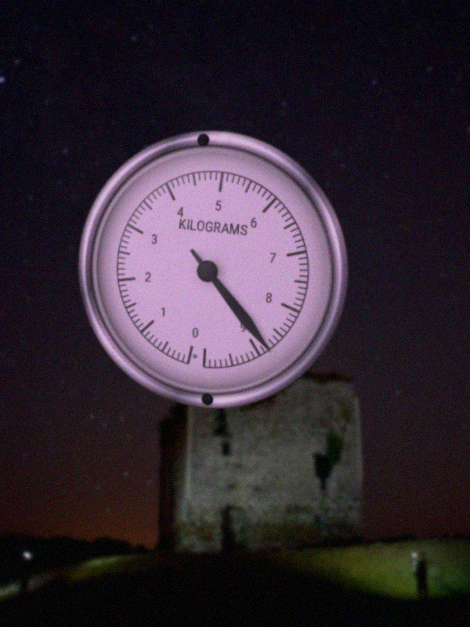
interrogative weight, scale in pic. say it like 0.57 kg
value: 8.8 kg
